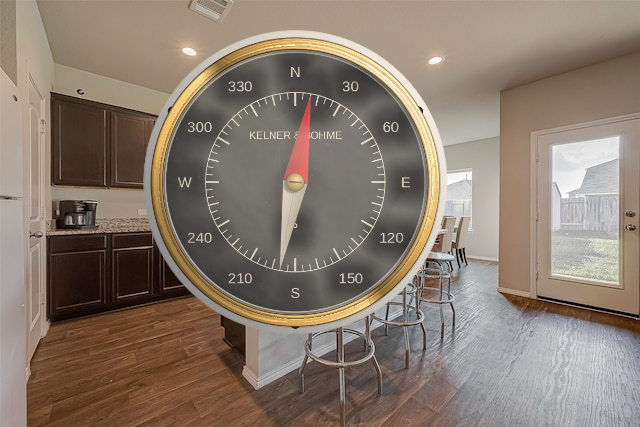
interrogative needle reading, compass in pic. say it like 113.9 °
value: 10 °
